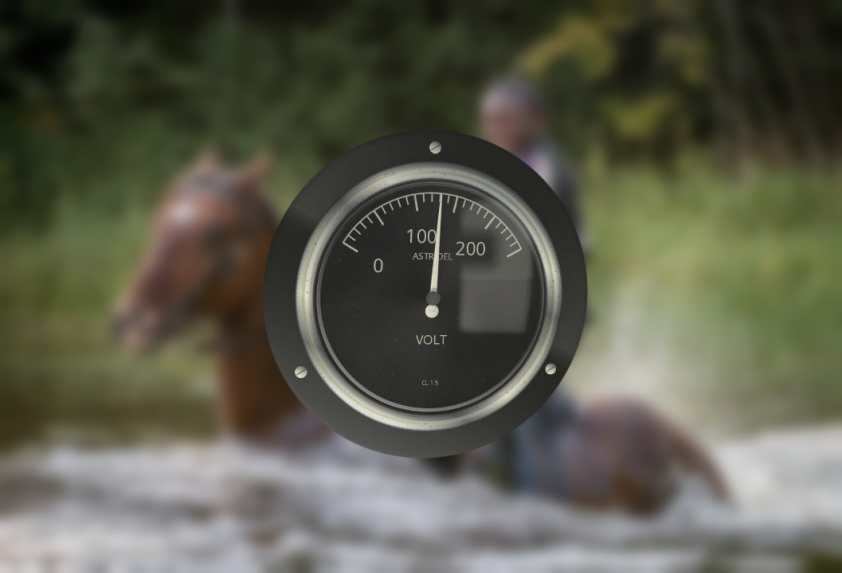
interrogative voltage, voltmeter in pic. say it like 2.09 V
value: 130 V
